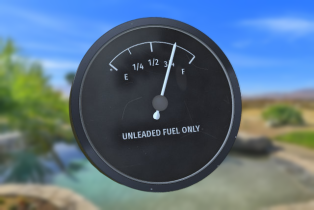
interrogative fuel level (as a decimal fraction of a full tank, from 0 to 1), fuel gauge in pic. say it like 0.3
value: 0.75
